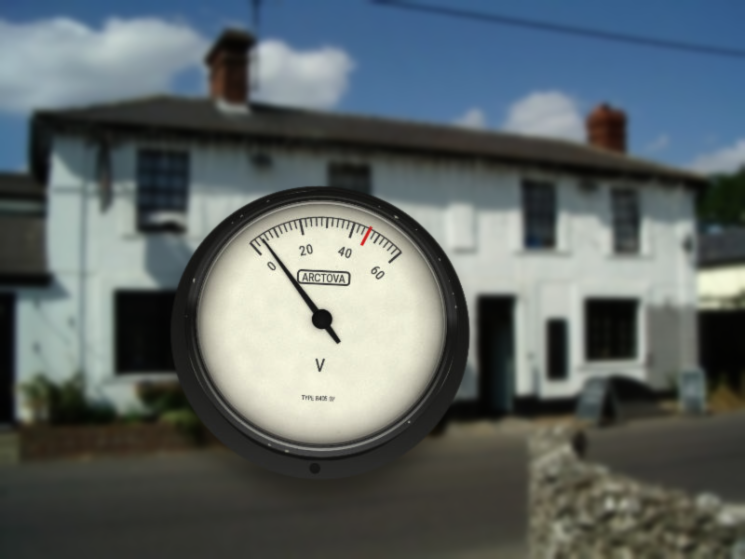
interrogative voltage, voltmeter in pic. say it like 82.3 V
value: 4 V
